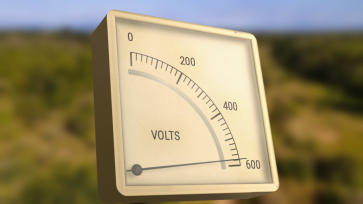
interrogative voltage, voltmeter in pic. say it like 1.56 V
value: 580 V
